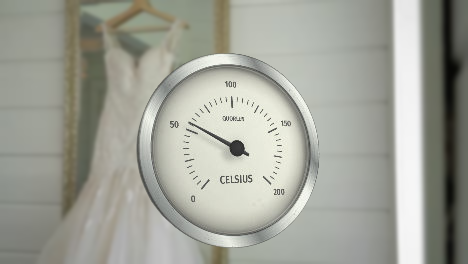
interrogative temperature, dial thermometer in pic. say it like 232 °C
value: 55 °C
